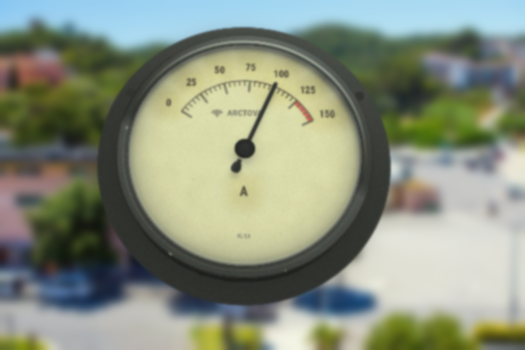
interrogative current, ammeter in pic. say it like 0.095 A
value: 100 A
